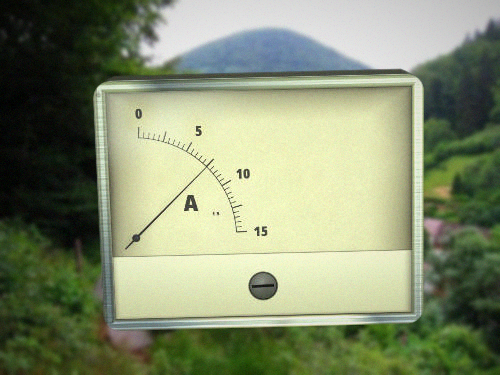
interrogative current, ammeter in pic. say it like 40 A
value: 7.5 A
